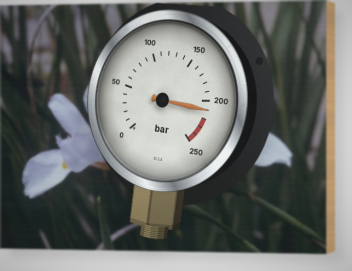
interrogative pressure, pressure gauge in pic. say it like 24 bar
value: 210 bar
